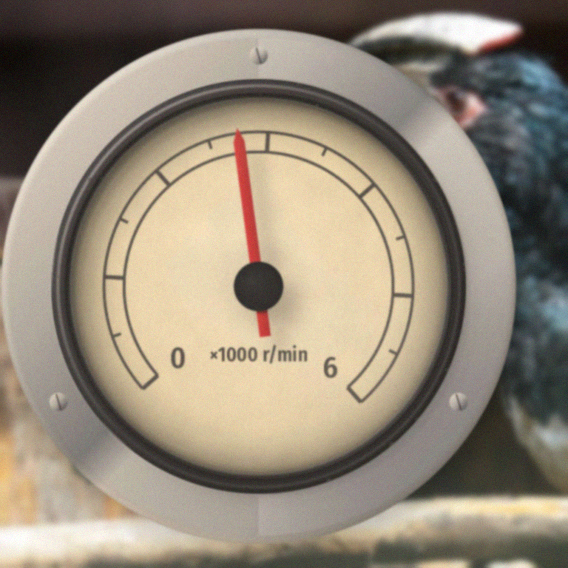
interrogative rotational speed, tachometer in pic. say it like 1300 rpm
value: 2750 rpm
